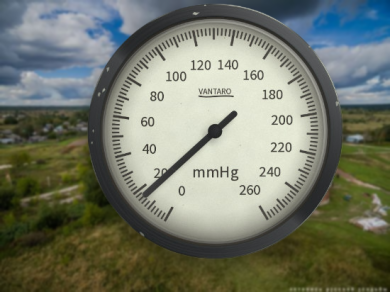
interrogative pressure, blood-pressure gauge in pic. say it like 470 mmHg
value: 16 mmHg
